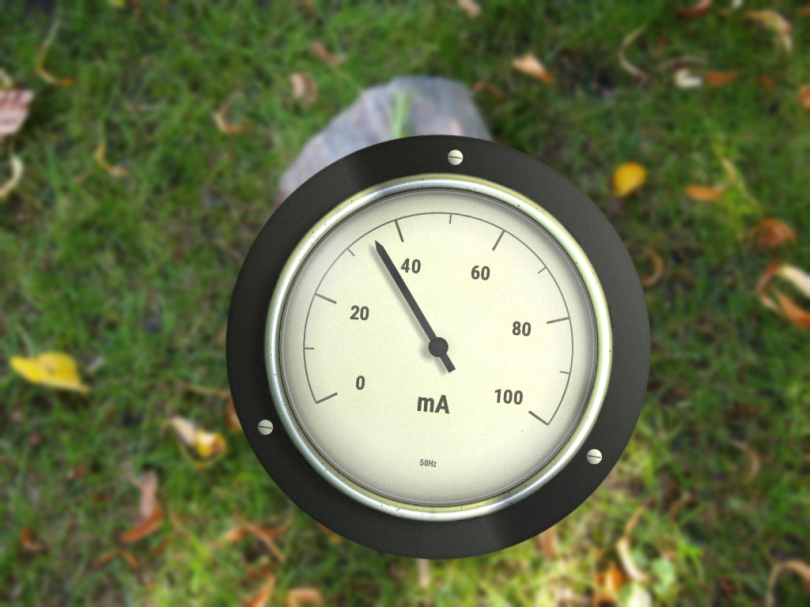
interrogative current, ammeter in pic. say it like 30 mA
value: 35 mA
